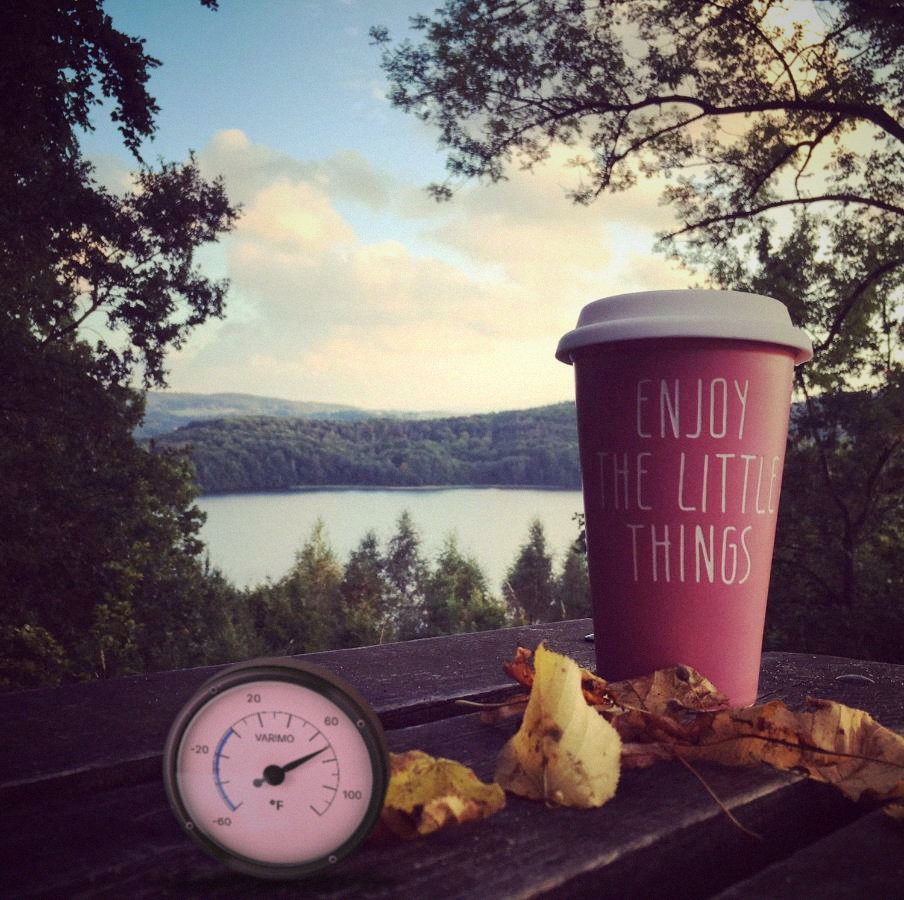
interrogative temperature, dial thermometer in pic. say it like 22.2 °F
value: 70 °F
